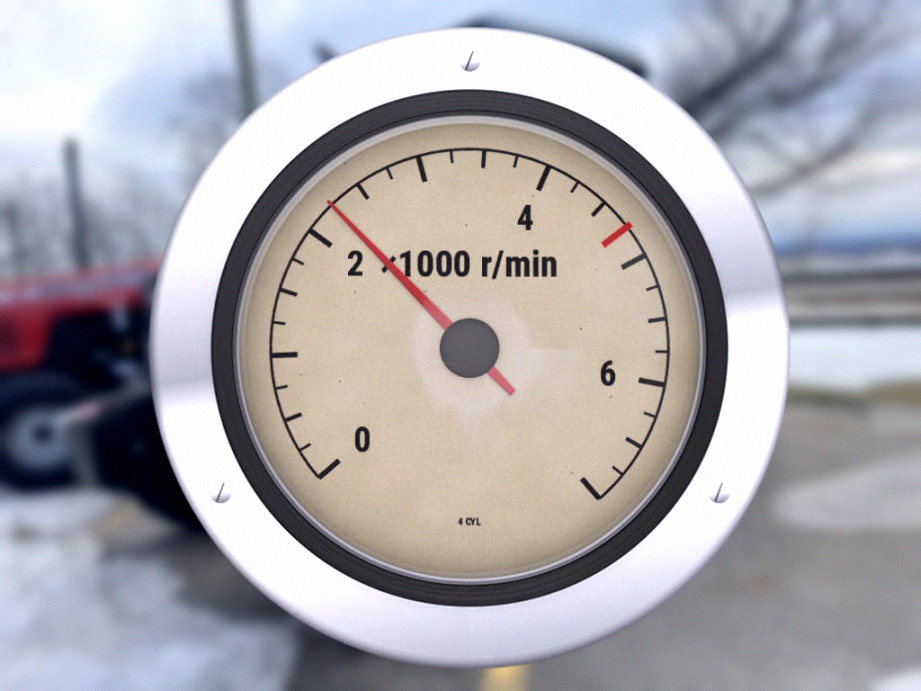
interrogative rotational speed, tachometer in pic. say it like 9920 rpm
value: 2250 rpm
